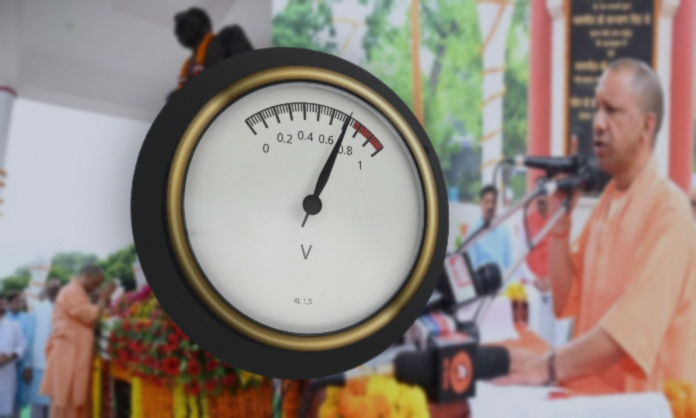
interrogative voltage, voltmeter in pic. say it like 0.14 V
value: 0.7 V
